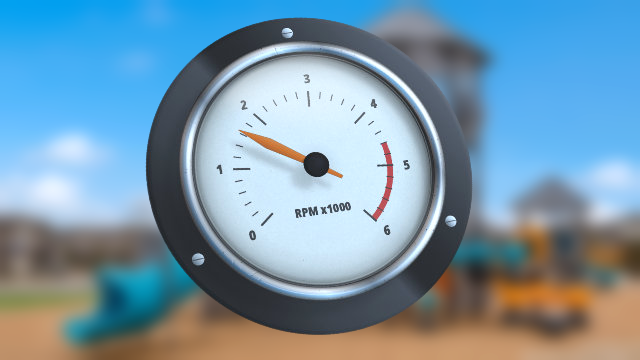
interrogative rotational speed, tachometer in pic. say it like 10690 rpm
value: 1600 rpm
